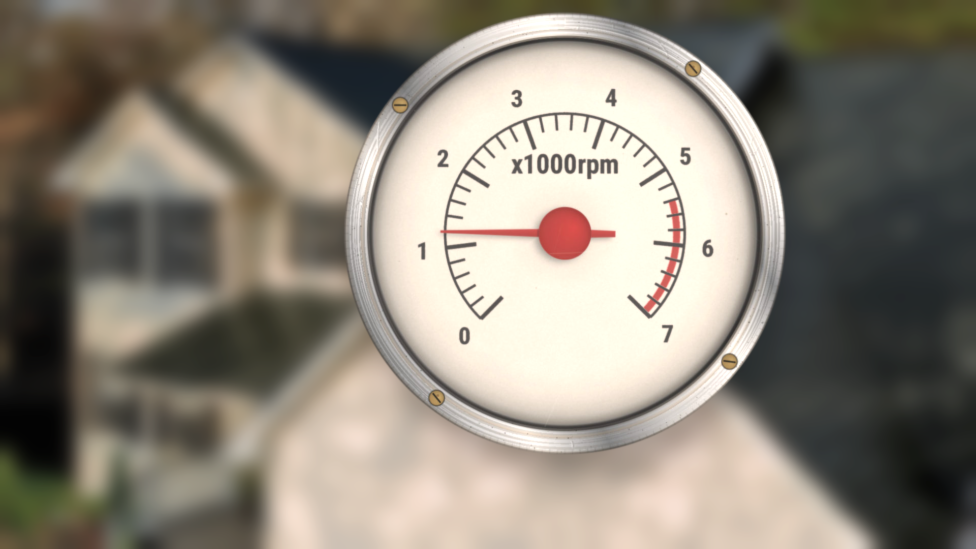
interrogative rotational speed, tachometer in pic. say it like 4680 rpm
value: 1200 rpm
